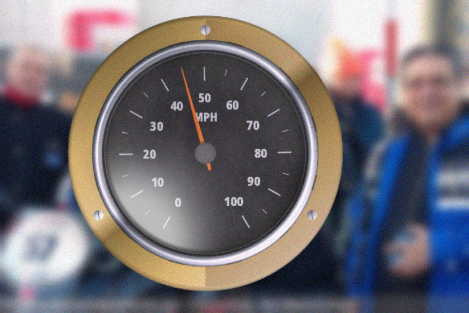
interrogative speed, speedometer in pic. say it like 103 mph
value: 45 mph
